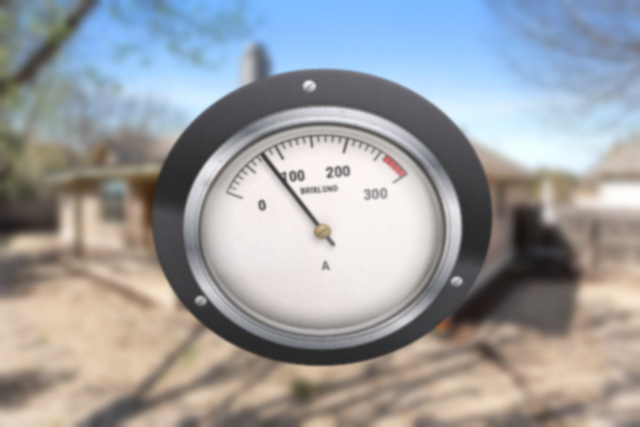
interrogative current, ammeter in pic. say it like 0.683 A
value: 80 A
